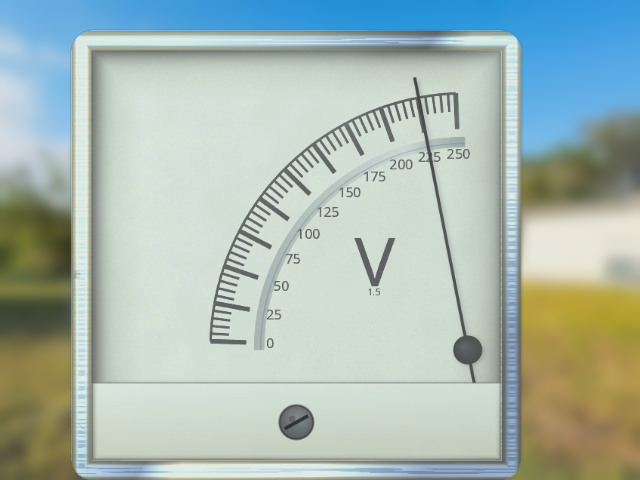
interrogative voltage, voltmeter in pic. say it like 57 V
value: 225 V
